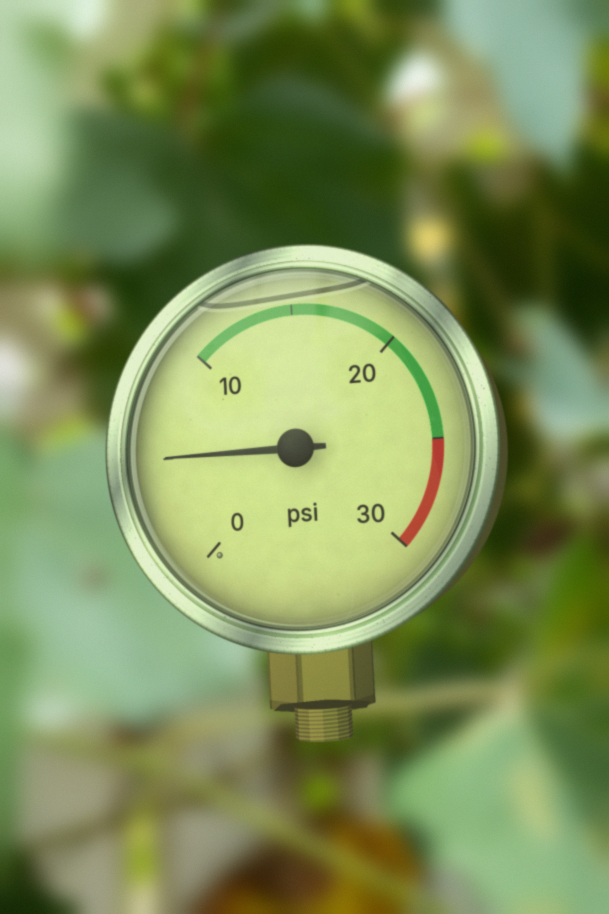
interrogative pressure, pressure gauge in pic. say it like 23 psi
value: 5 psi
